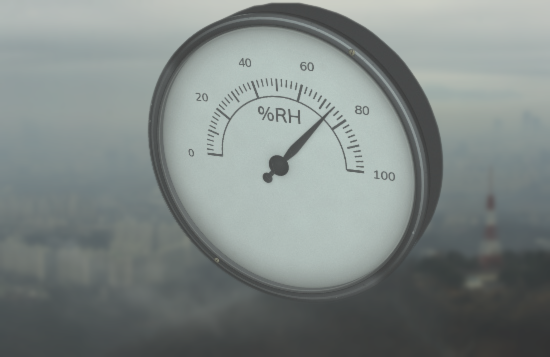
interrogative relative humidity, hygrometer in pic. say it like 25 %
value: 74 %
